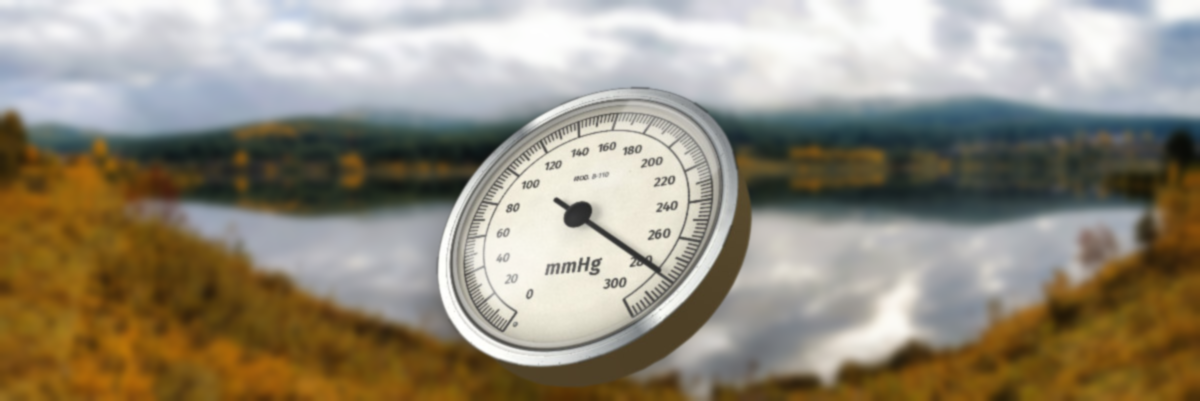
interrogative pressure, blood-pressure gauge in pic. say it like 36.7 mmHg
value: 280 mmHg
